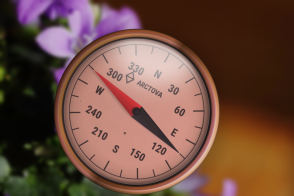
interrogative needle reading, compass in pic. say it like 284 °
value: 285 °
